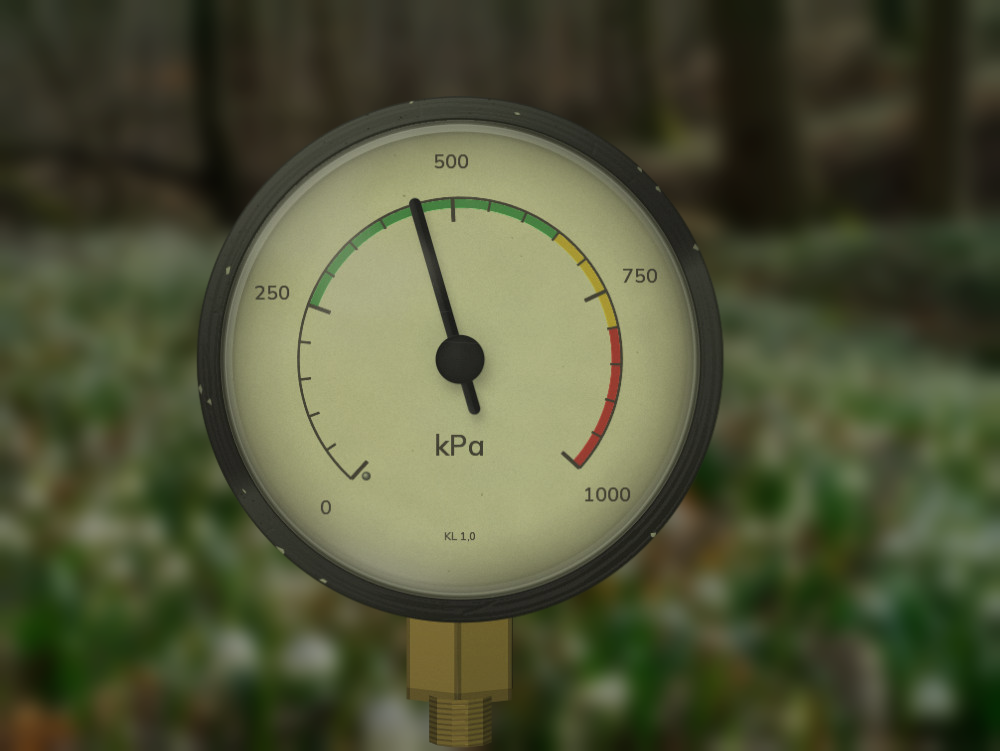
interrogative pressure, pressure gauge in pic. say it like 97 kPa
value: 450 kPa
